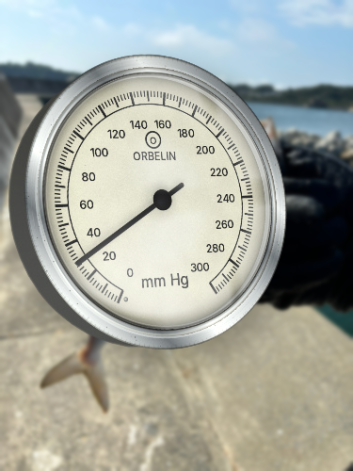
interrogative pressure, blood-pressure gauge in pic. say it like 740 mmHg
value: 30 mmHg
